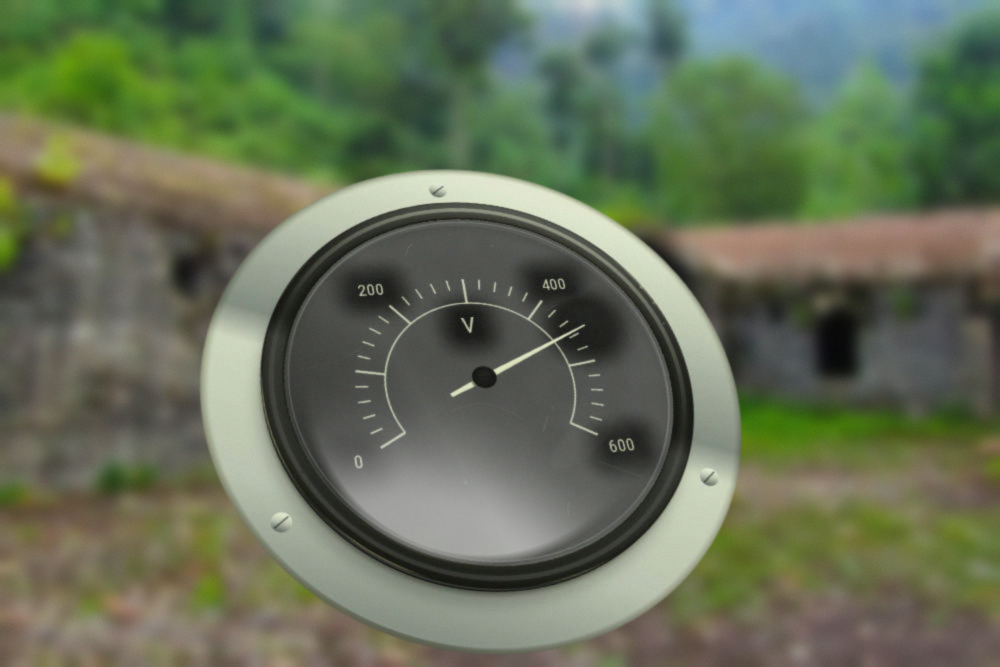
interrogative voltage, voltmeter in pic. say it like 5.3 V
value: 460 V
